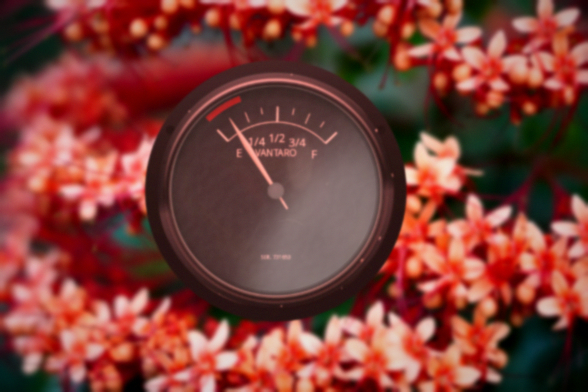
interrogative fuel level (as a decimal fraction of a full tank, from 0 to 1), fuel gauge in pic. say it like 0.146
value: 0.125
